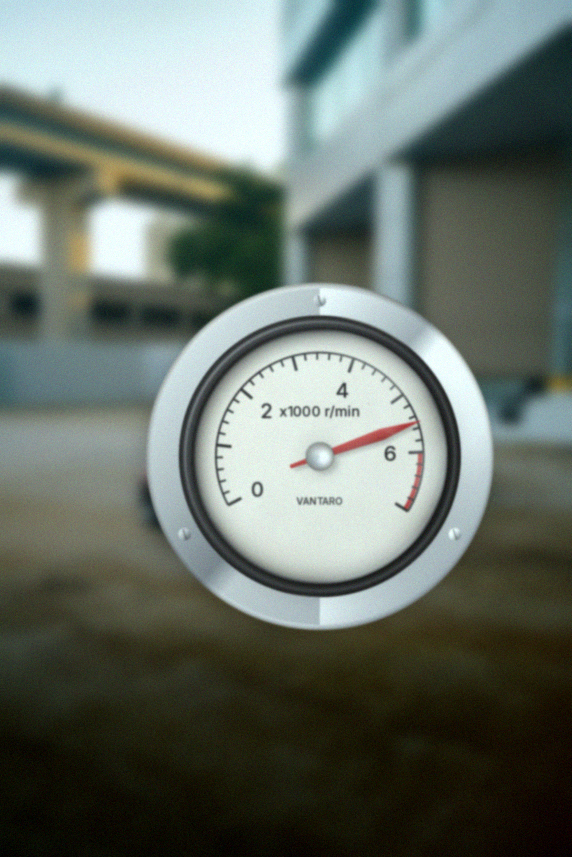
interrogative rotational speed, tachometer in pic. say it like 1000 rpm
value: 5500 rpm
